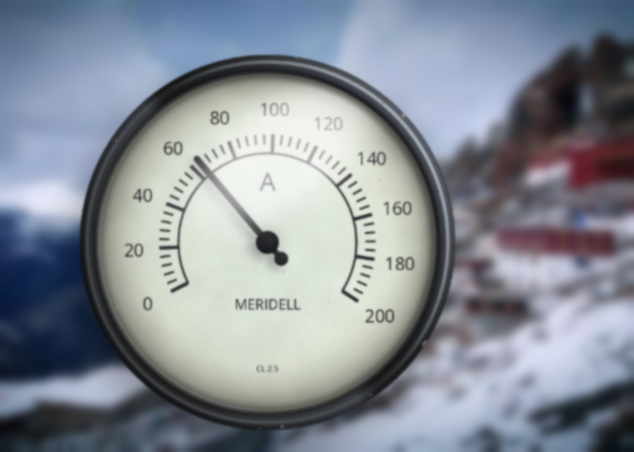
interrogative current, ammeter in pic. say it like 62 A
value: 64 A
